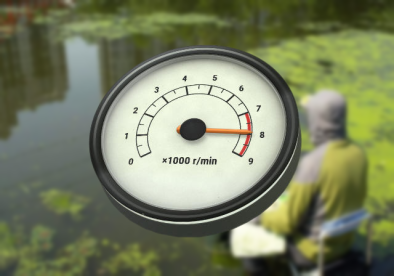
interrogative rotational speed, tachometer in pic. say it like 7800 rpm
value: 8000 rpm
